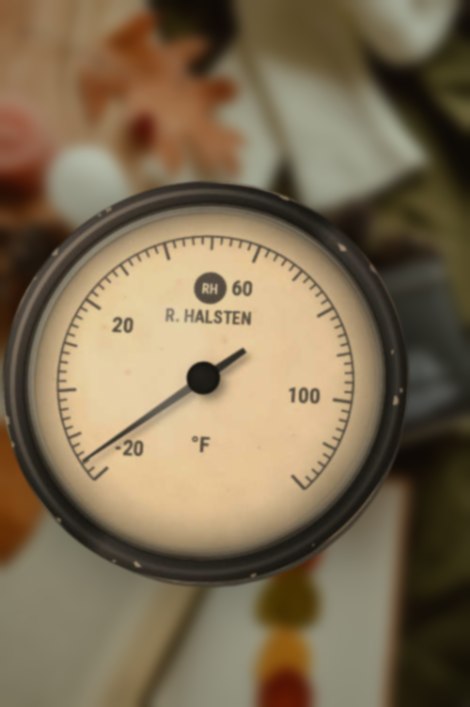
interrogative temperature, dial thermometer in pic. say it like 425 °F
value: -16 °F
